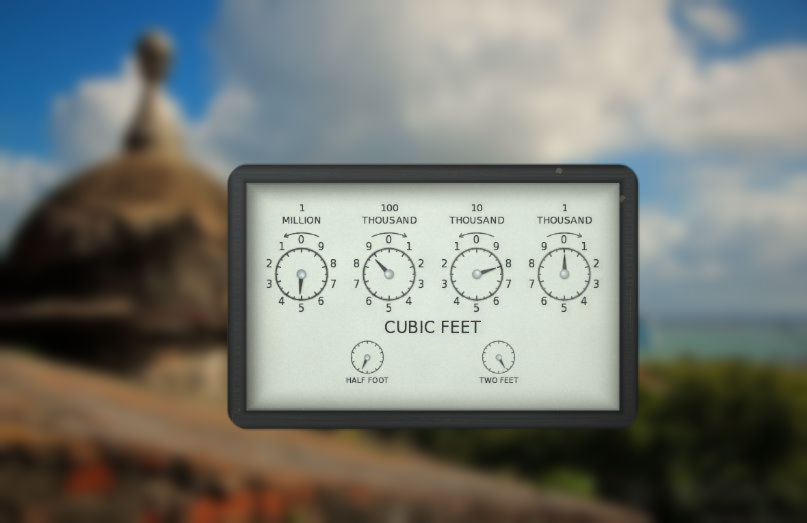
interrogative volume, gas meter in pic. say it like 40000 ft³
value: 488000 ft³
